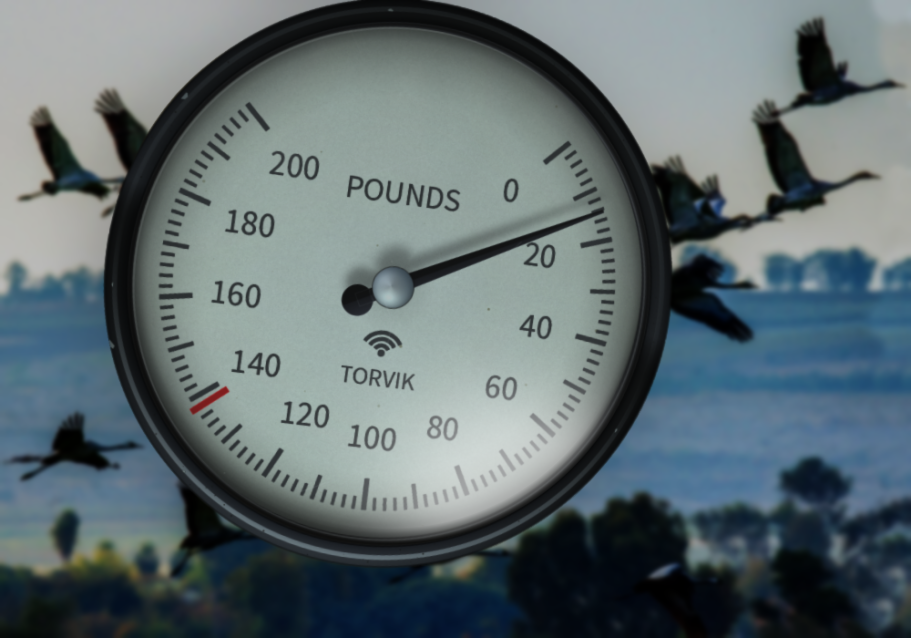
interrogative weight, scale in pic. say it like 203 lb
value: 14 lb
